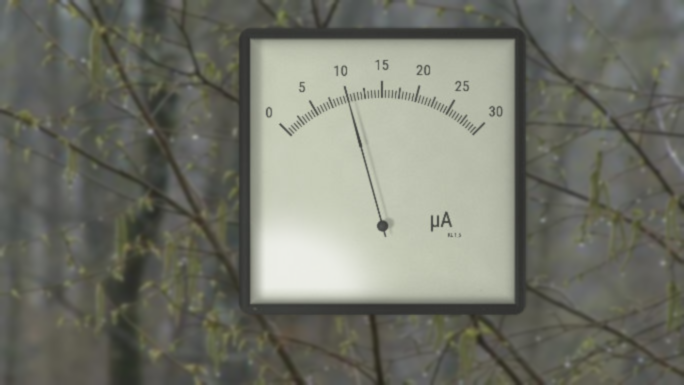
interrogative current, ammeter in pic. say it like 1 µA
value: 10 µA
